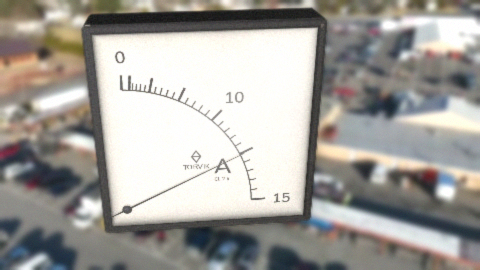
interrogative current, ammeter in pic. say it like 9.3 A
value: 12.5 A
